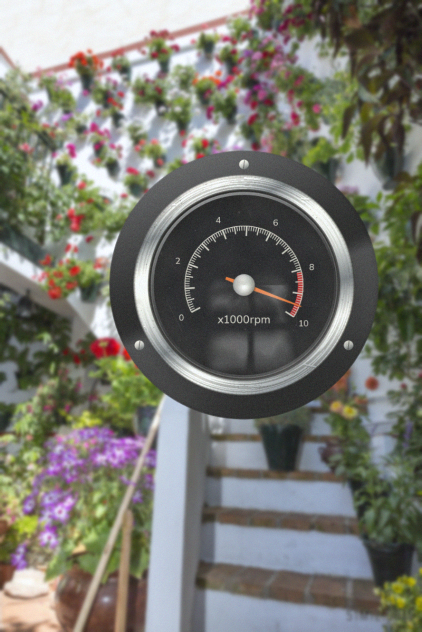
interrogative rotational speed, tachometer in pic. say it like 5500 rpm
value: 9500 rpm
